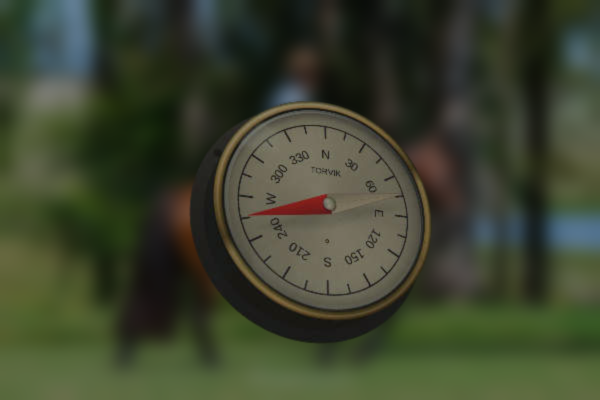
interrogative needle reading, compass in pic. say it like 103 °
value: 255 °
